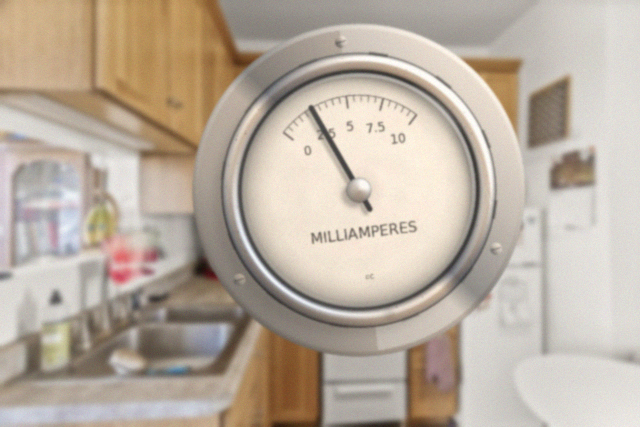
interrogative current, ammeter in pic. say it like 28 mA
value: 2.5 mA
